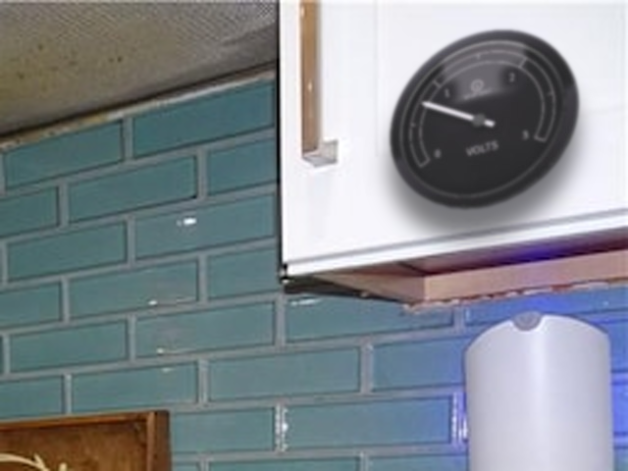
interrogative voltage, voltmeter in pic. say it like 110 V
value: 0.75 V
